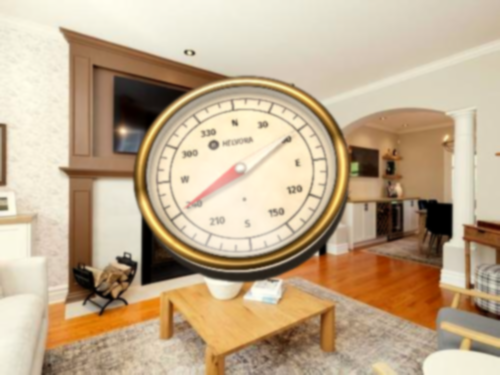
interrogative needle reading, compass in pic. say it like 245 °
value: 240 °
